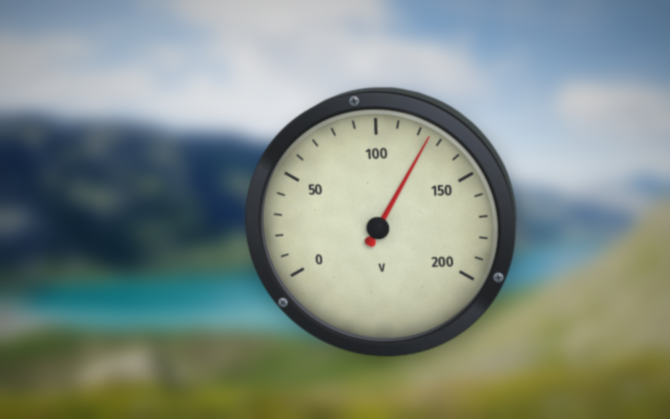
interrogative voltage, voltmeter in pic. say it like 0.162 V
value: 125 V
